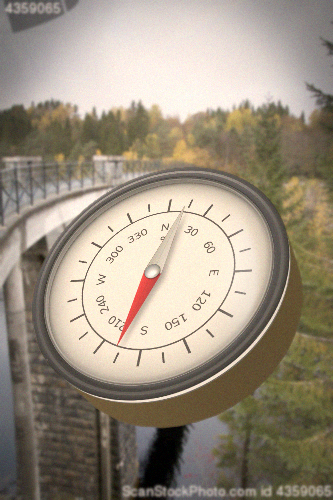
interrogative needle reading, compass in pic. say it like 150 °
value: 195 °
